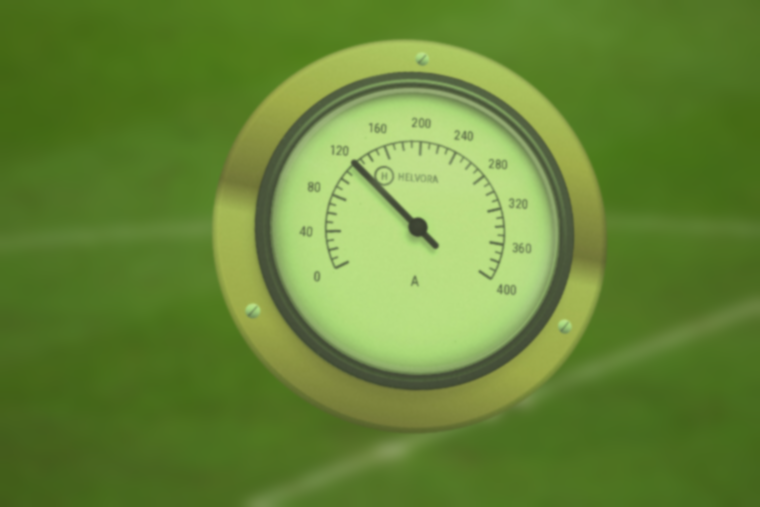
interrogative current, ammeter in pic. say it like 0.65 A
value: 120 A
